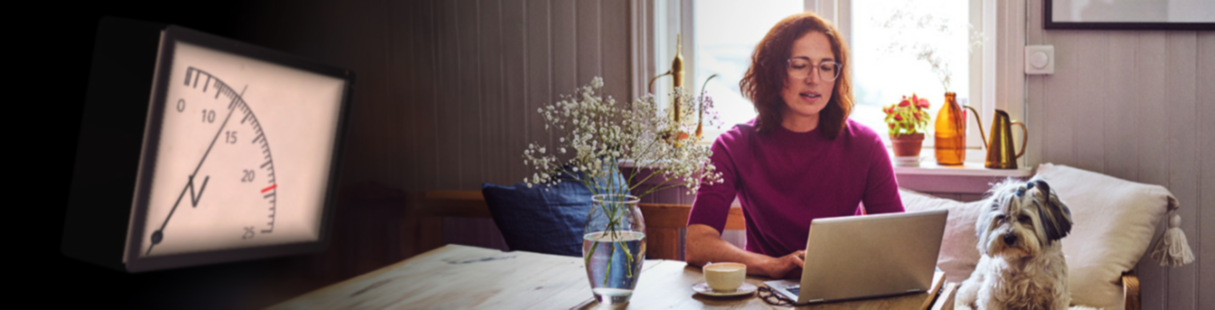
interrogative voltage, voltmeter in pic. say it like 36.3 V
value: 12.5 V
